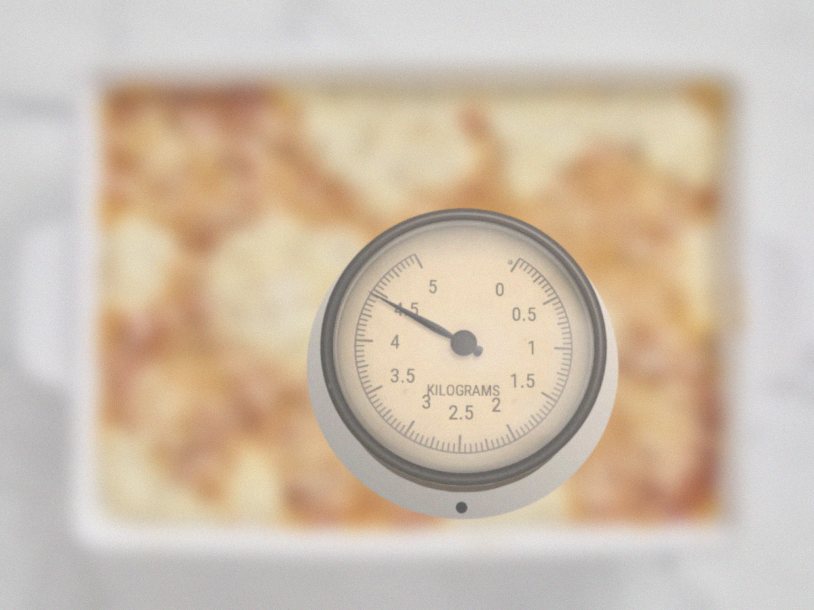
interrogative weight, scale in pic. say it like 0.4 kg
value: 4.45 kg
